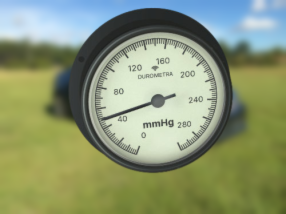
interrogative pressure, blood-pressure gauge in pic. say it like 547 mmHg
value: 50 mmHg
